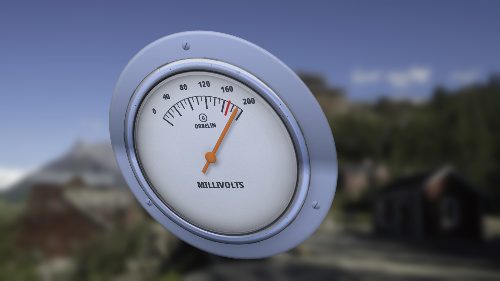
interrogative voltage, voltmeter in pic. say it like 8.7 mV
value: 190 mV
